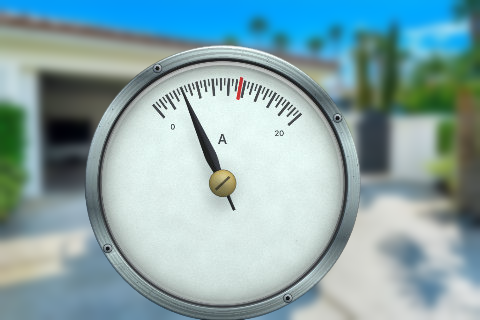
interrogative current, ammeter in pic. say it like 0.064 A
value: 4 A
